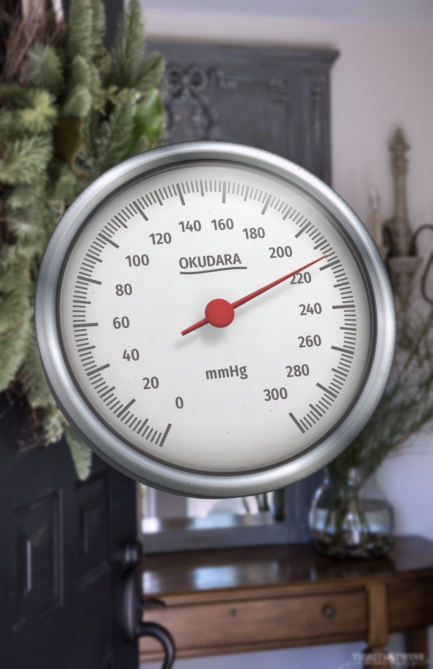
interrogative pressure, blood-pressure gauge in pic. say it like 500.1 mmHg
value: 216 mmHg
